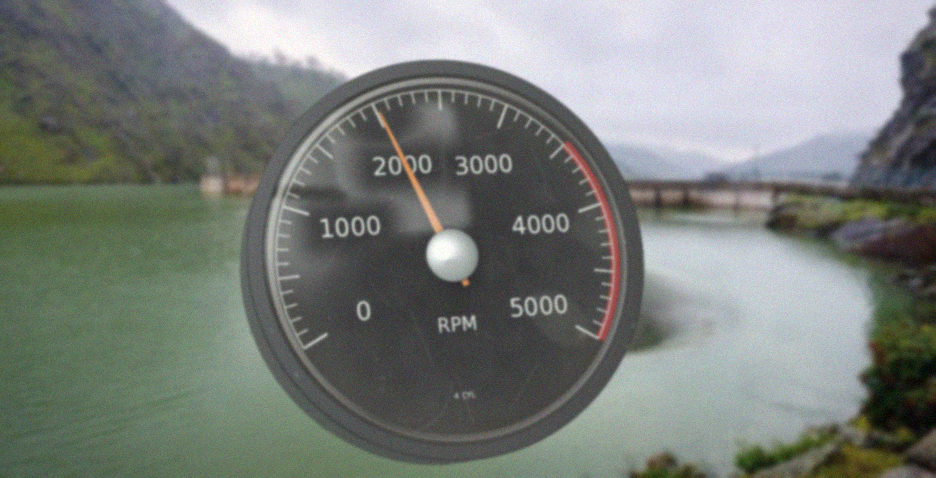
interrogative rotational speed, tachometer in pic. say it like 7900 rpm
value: 2000 rpm
